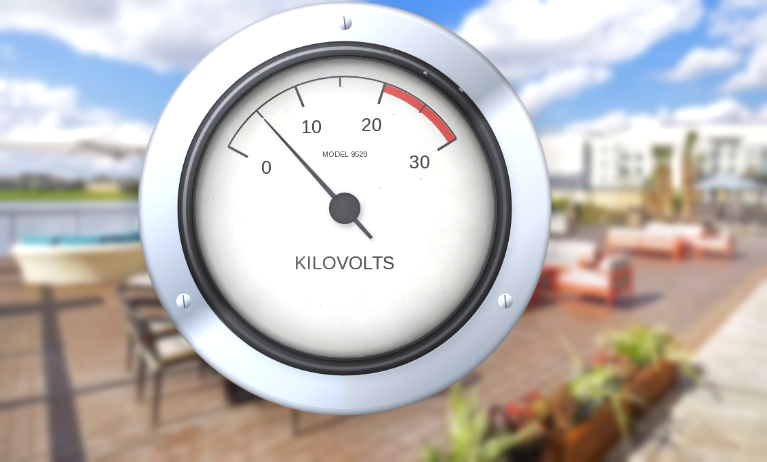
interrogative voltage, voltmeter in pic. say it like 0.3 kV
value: 5 kV
